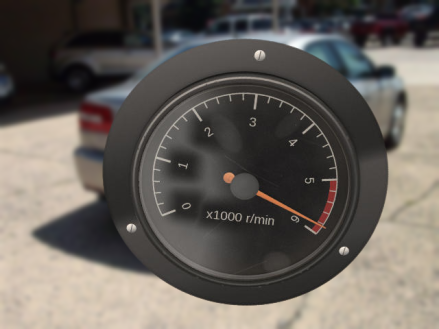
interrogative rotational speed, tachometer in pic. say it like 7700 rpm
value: 5800 rpm
